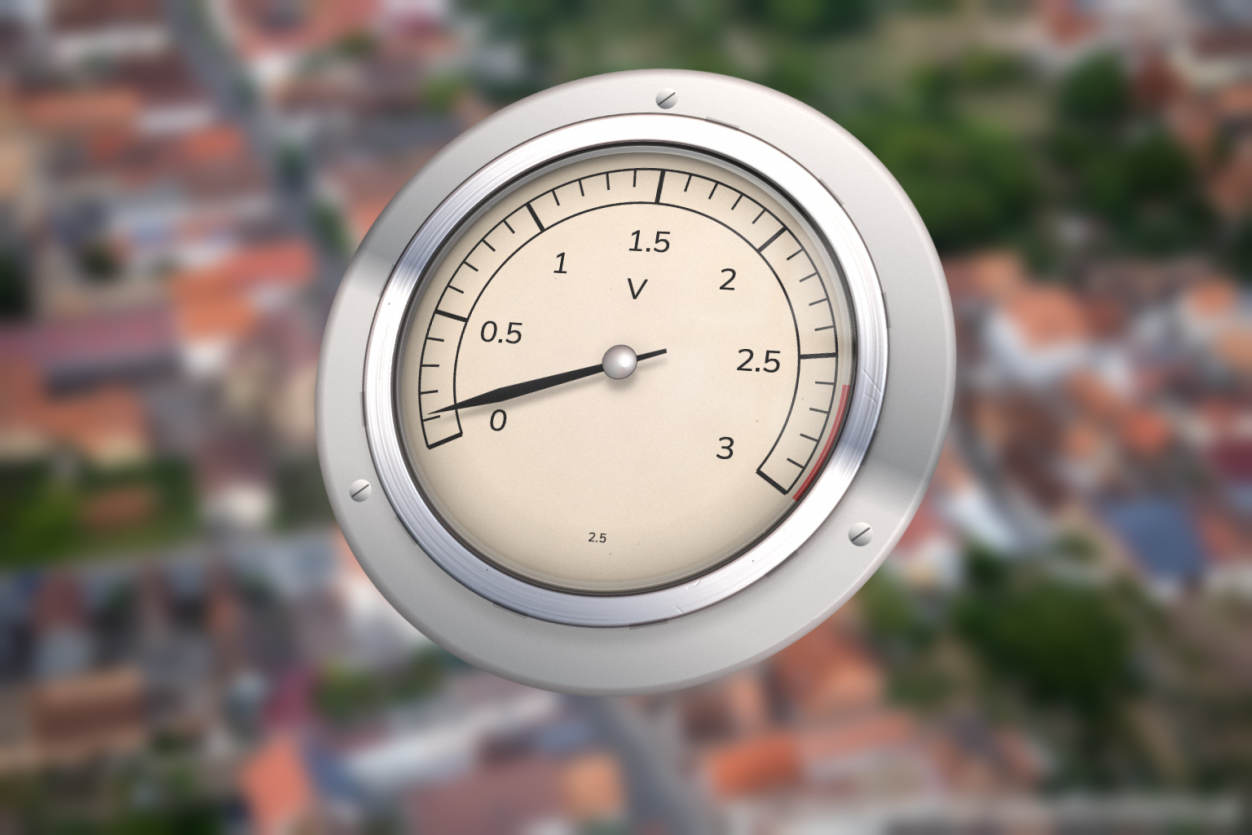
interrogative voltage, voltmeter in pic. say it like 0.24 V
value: 0.1 V
